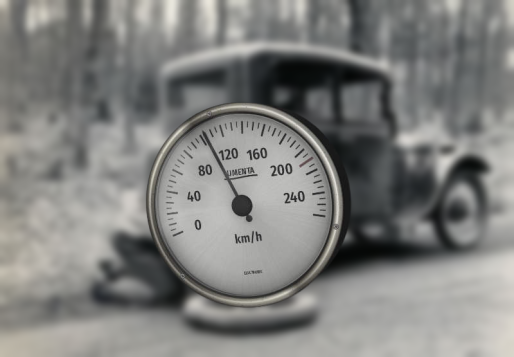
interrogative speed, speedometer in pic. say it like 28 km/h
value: 105 km/h
